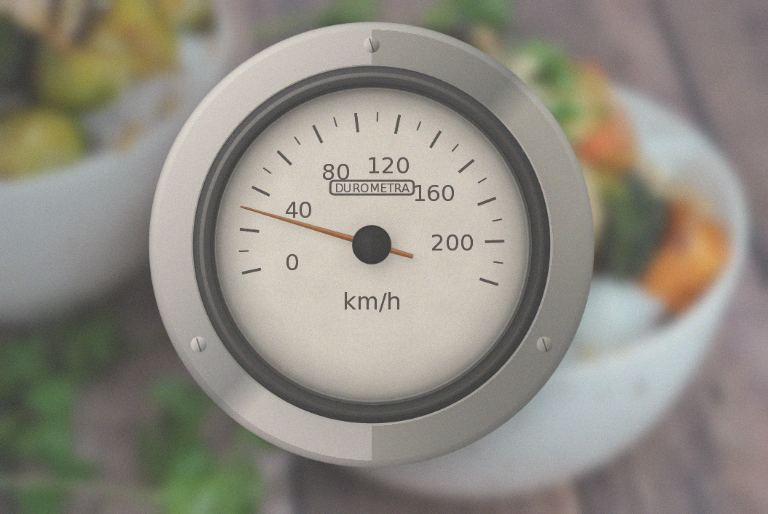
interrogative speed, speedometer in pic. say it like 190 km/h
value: 30 km/h
